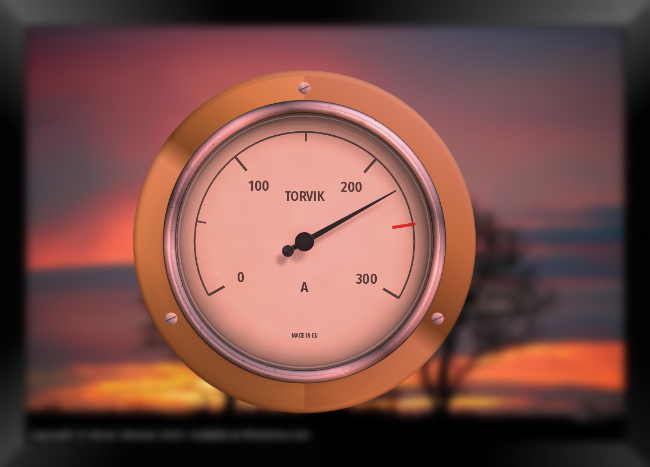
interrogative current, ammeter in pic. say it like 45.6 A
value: 225 A
